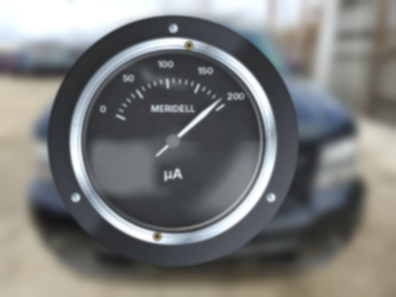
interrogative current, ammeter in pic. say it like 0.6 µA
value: 190 µA
